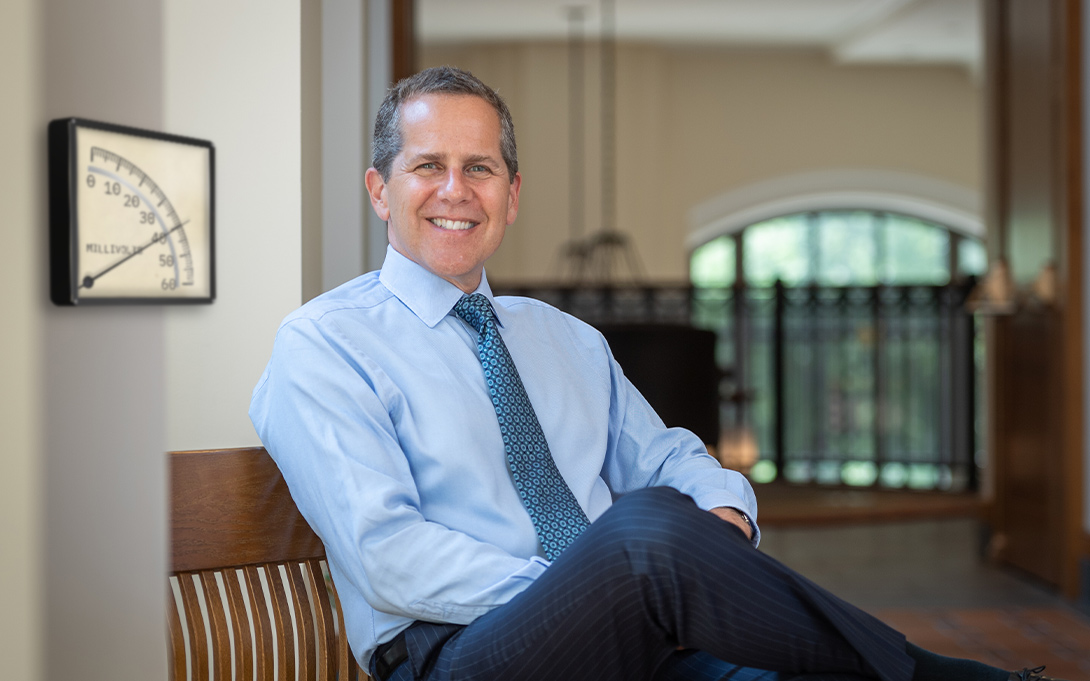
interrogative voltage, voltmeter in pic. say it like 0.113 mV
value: 40 mV
